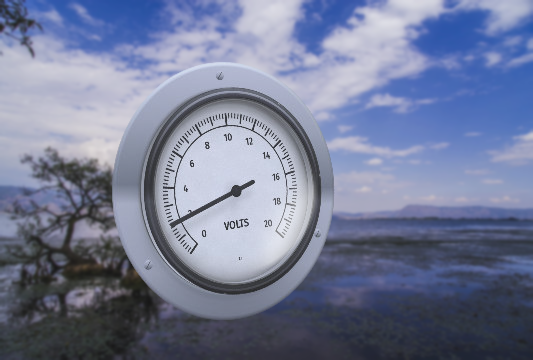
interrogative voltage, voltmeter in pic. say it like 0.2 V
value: 2 V
